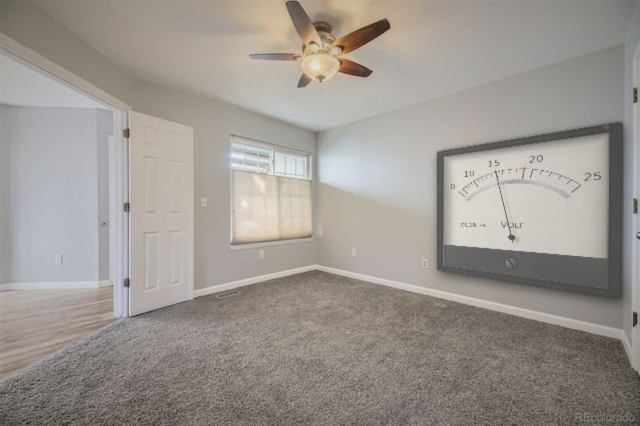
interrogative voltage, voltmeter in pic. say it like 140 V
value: 15 V
